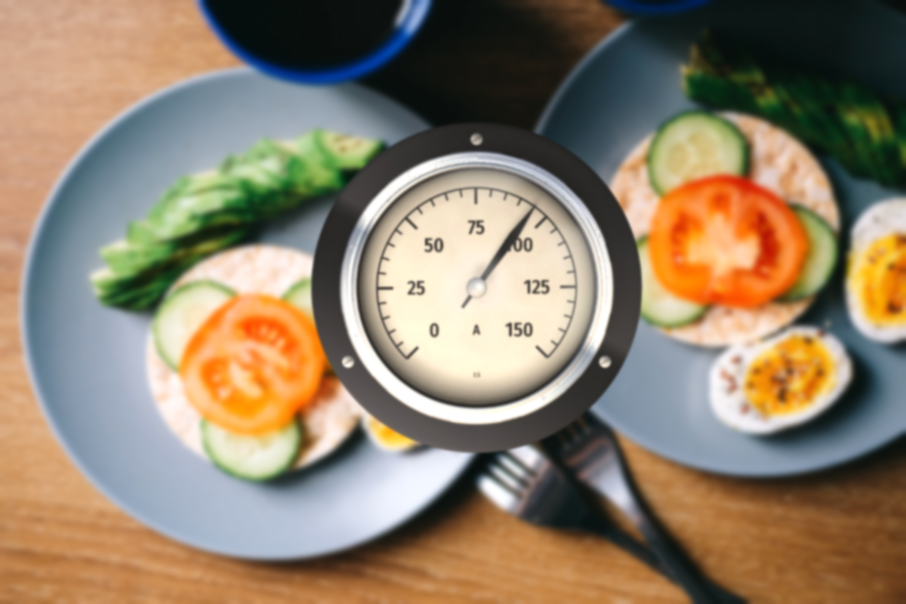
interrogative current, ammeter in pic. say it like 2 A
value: 95 A
